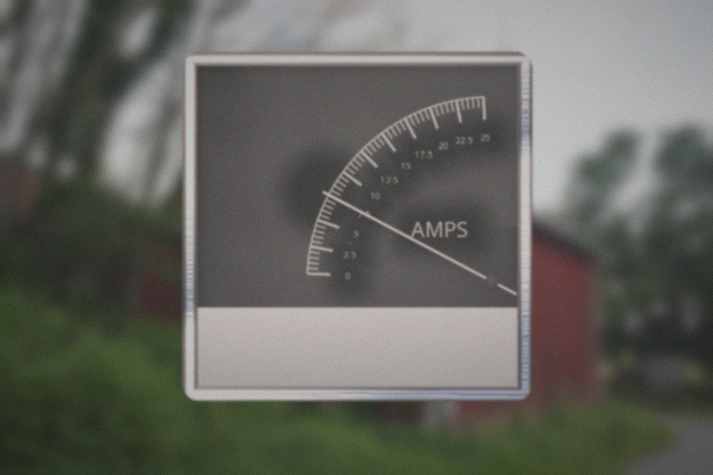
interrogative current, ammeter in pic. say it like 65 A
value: 7.5 A
